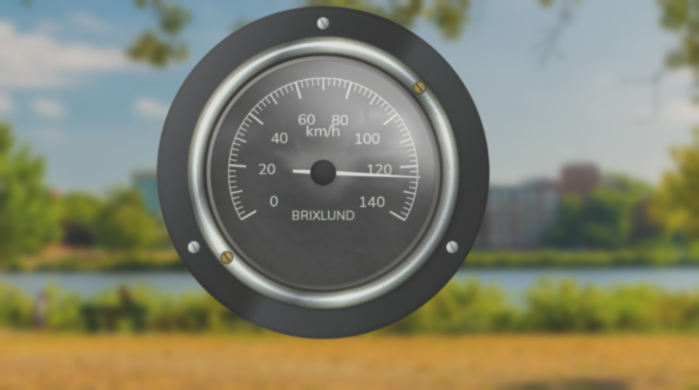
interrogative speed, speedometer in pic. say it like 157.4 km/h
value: 124 km/h
